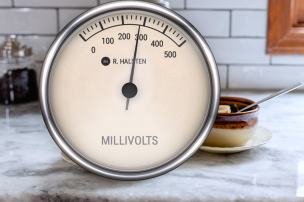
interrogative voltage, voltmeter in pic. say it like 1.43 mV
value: 280 mV
